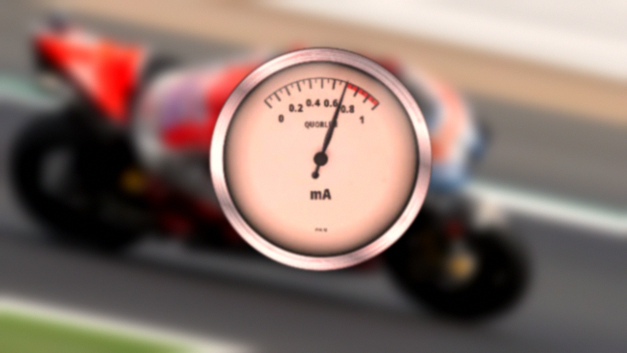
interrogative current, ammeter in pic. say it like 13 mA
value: 0.7 mA
